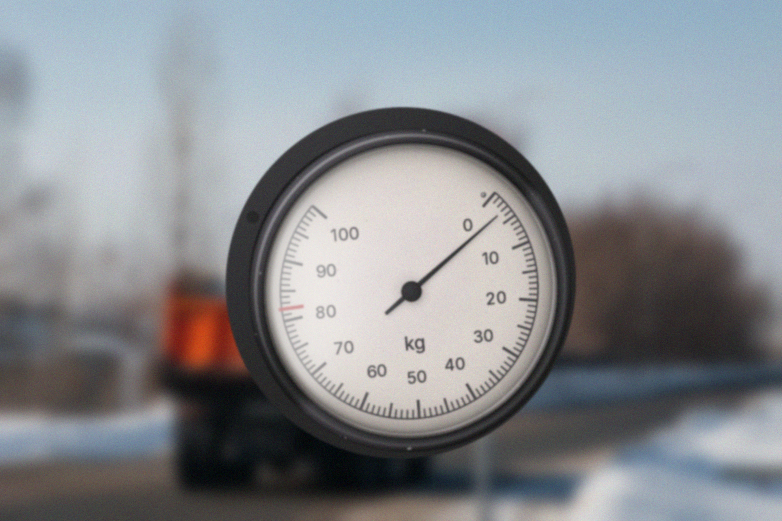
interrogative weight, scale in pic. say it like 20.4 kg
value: 3 kg
